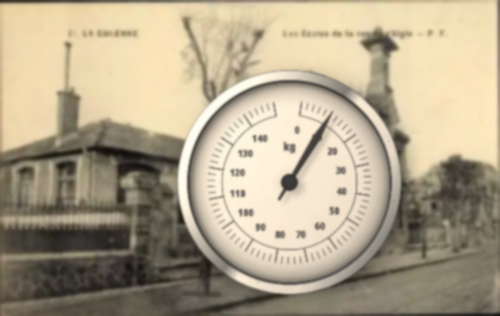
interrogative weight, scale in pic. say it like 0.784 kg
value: 10 kg
